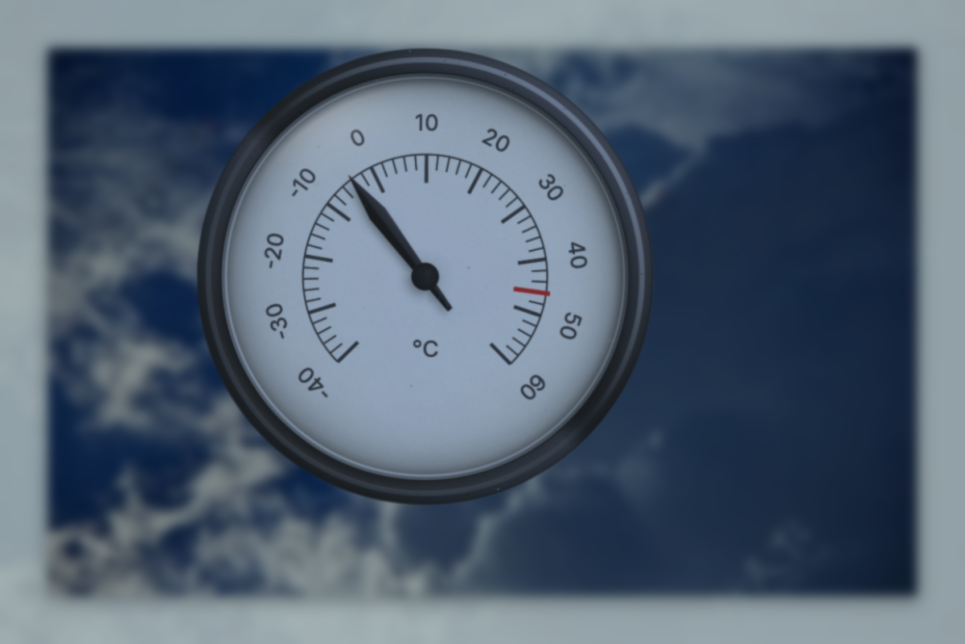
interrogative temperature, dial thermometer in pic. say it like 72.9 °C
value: -4 °C
